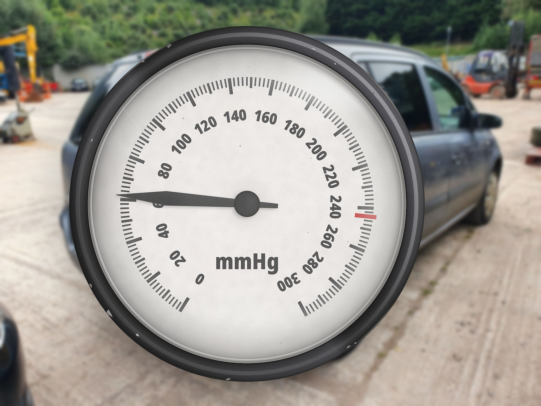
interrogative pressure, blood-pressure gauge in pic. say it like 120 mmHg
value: 62 mmHg
